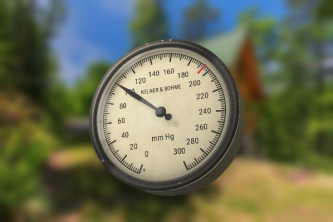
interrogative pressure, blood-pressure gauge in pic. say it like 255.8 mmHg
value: 100 mmHg
